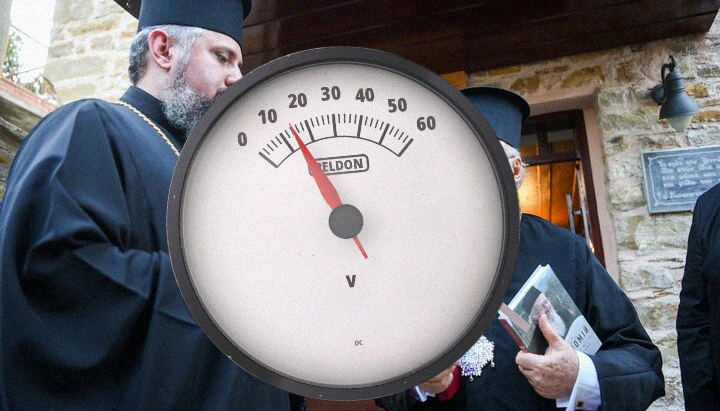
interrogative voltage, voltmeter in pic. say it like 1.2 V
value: 14 V
